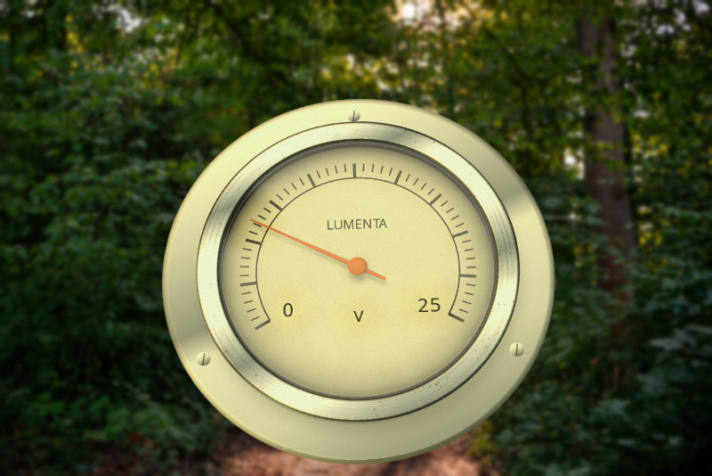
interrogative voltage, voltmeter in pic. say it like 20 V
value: 6 V
